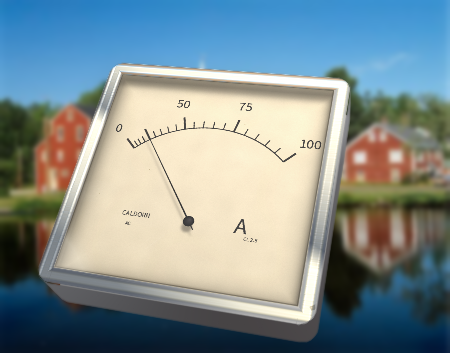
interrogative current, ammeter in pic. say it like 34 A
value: 25 A
